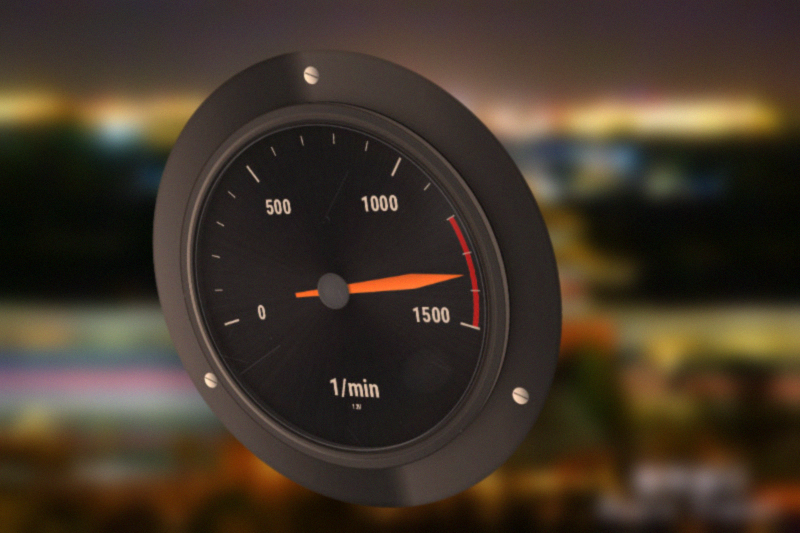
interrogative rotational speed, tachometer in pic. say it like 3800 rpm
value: 1350 rpm
